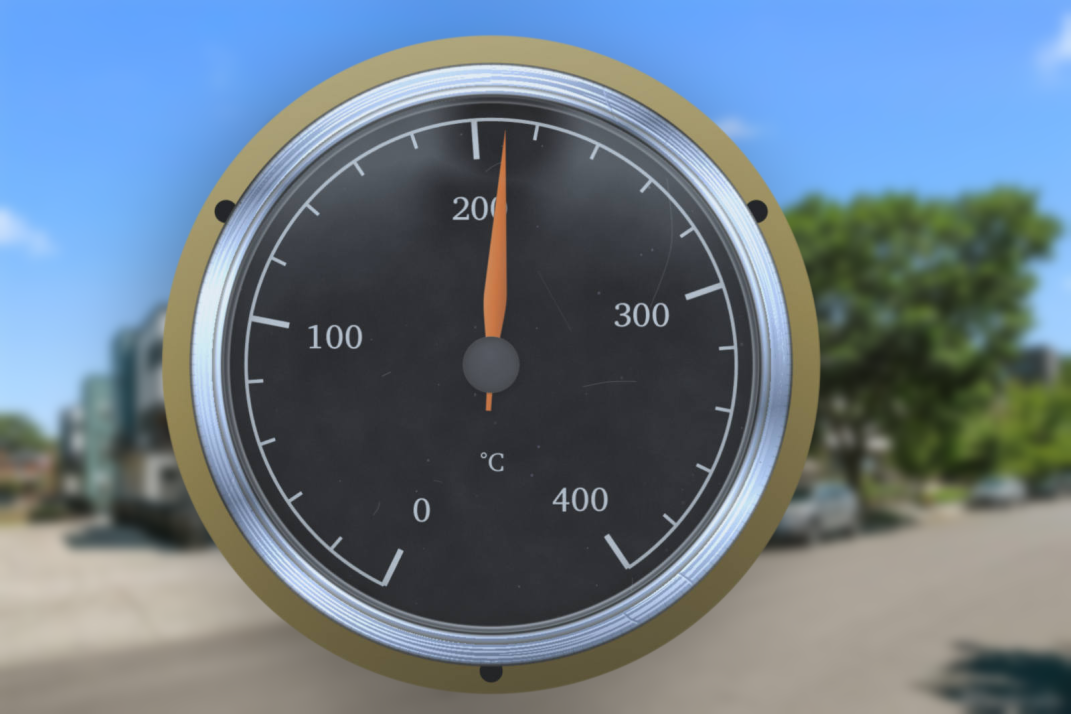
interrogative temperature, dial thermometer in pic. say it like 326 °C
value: 210 °C
